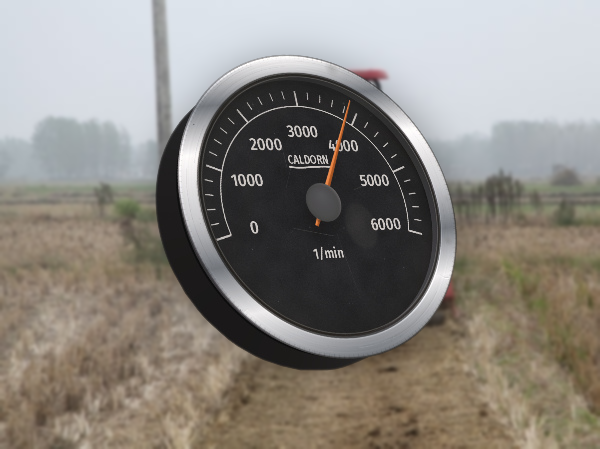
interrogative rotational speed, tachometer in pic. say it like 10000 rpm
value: 3800 rpm
